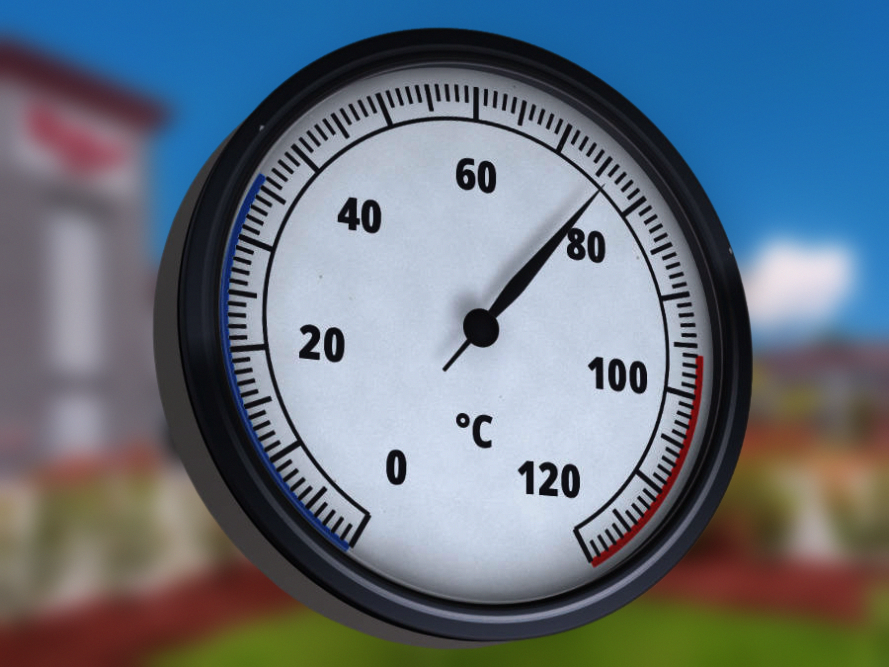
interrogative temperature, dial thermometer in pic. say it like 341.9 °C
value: 76 °C
